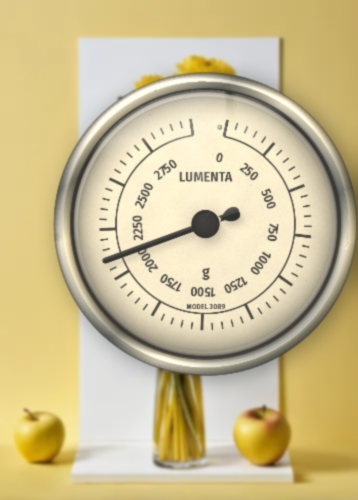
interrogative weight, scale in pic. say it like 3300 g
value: 2100 g
